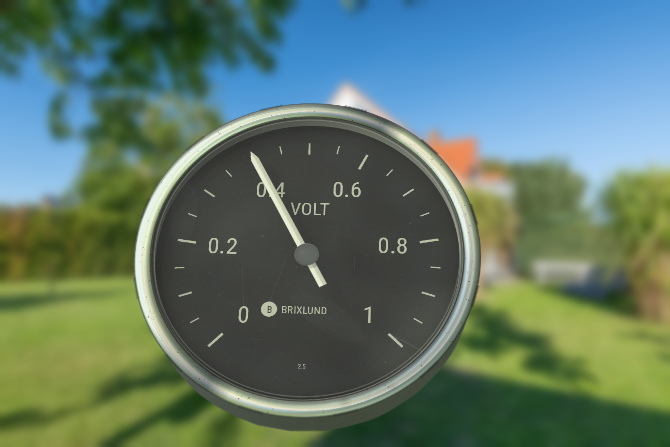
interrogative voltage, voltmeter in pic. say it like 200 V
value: 0.4 V
